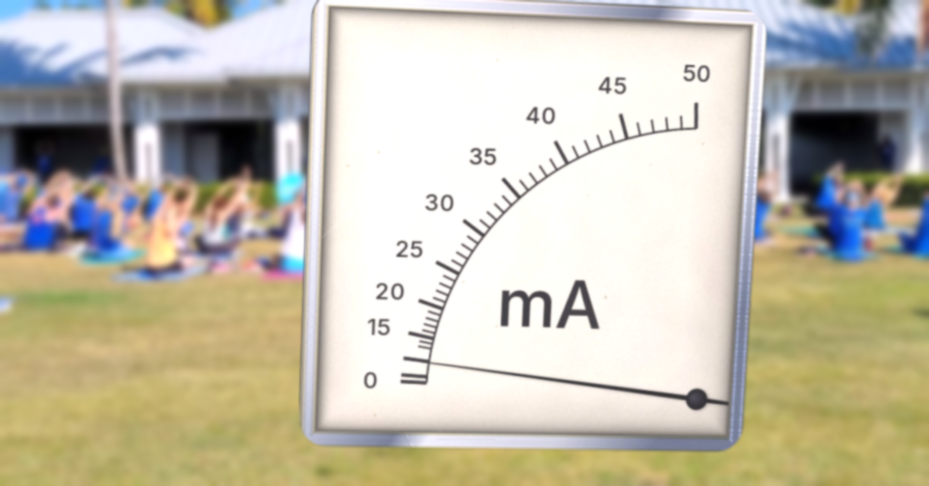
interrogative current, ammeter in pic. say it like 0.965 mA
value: 10 mA
